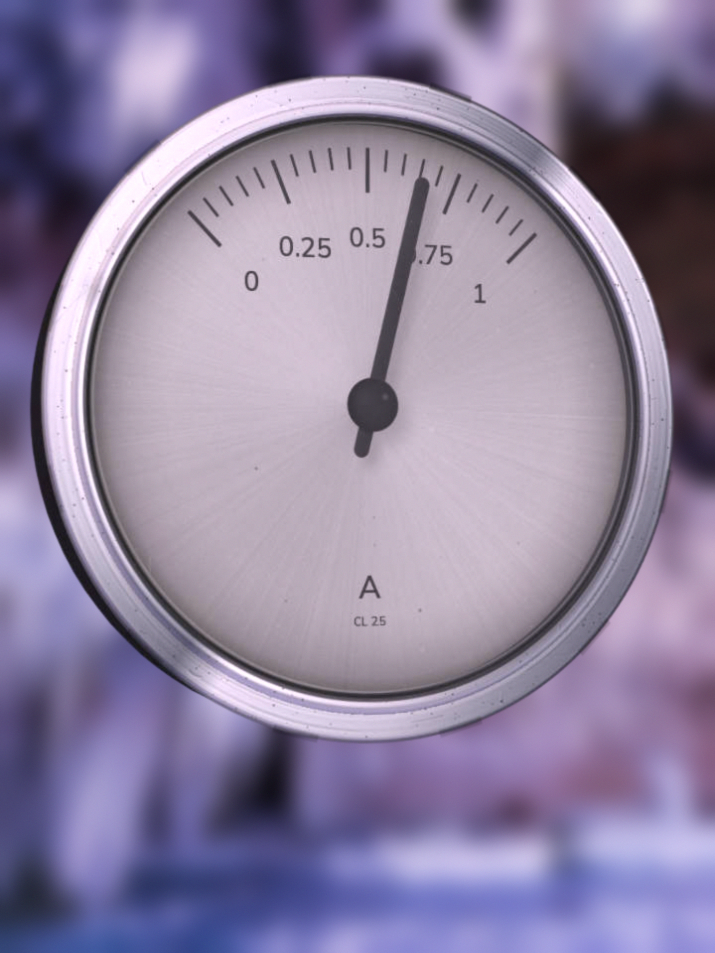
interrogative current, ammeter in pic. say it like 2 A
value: 0.65 A
